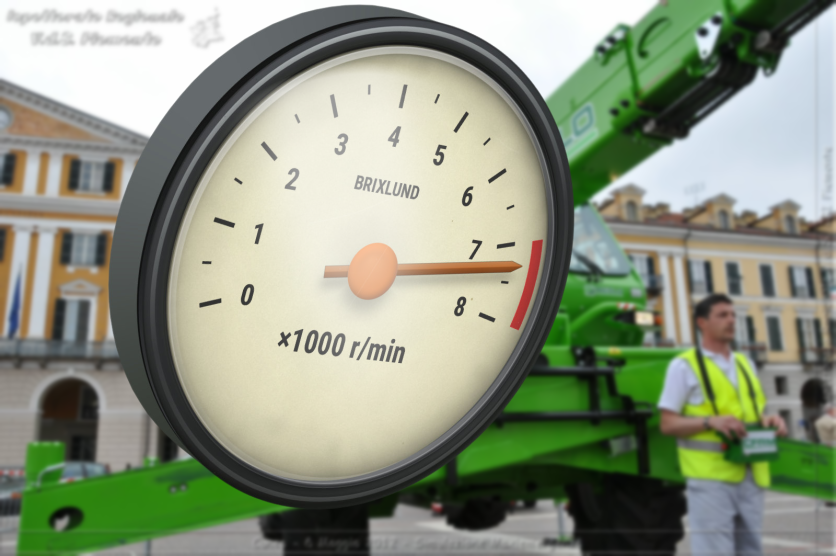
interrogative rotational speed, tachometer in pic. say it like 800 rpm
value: 7250 rpm
